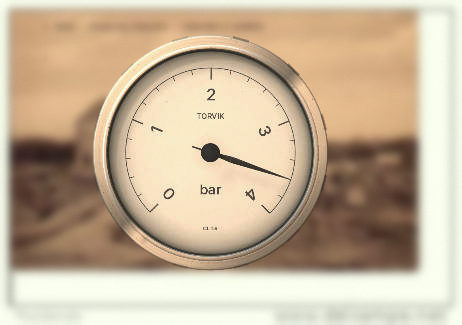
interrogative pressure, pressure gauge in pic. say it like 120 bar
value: 3.6 bar
